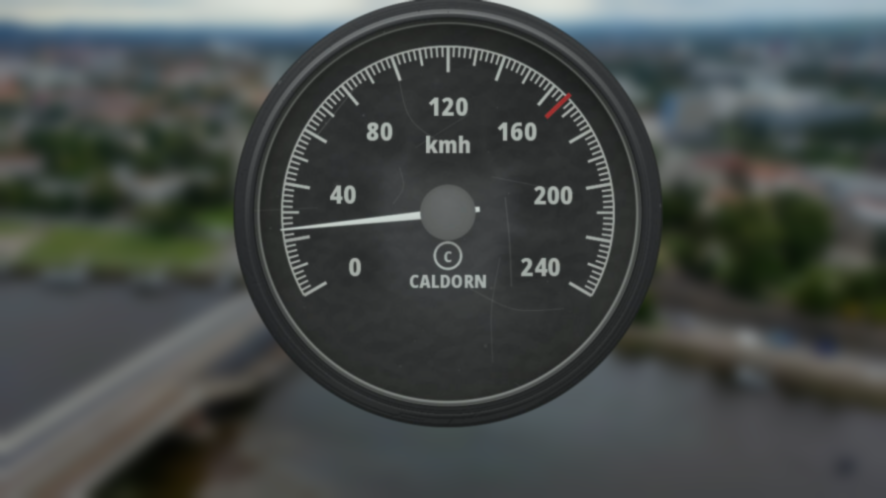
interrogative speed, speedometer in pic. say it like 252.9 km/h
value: 24 km/h
